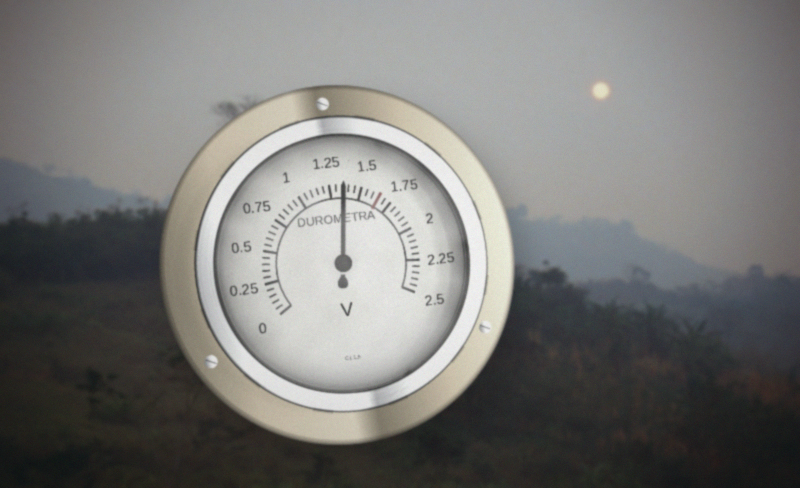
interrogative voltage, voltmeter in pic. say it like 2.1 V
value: 1.35 V
